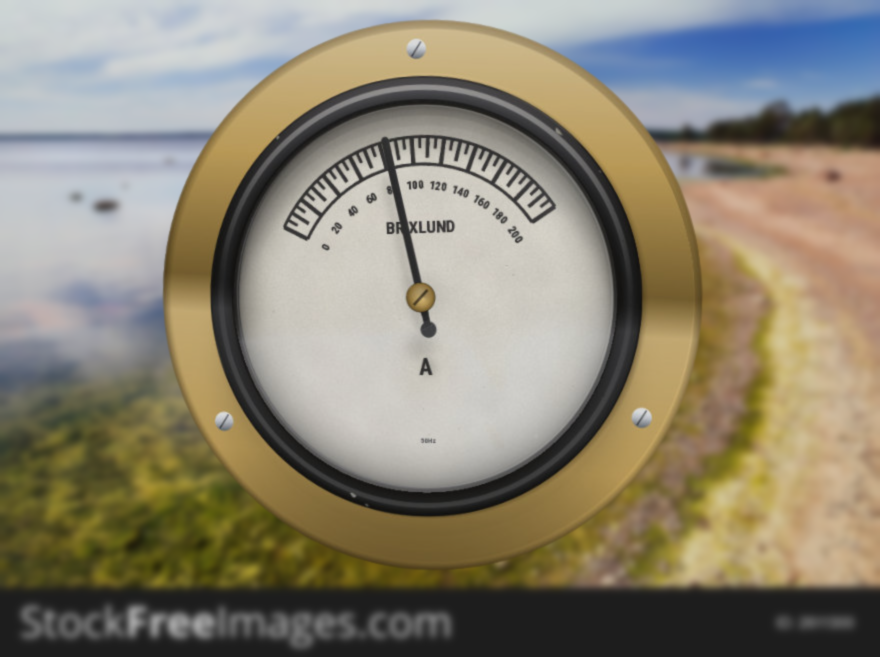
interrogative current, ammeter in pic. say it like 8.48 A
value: 85 A
